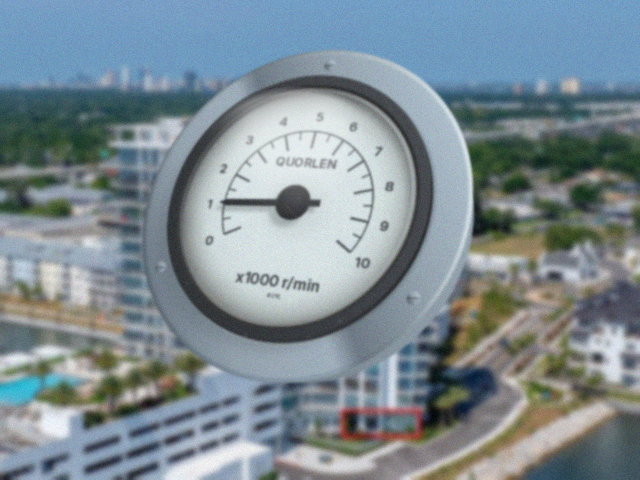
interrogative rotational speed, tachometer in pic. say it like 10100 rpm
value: 1000 rpm
